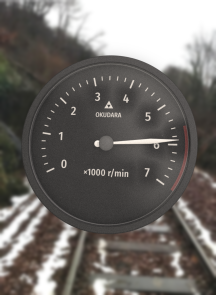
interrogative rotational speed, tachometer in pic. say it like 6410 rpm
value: 5900 rpm
